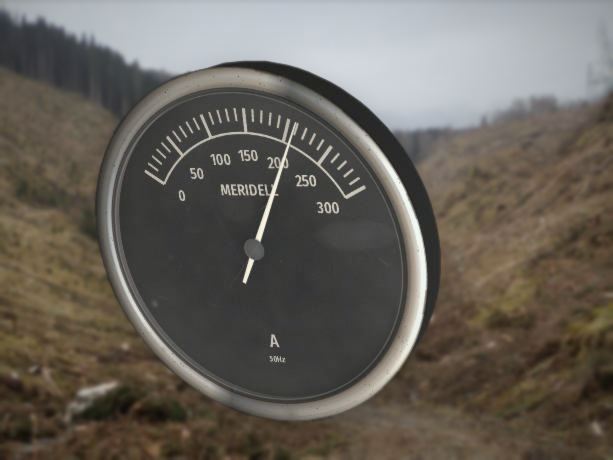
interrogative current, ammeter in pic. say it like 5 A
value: 210 A
